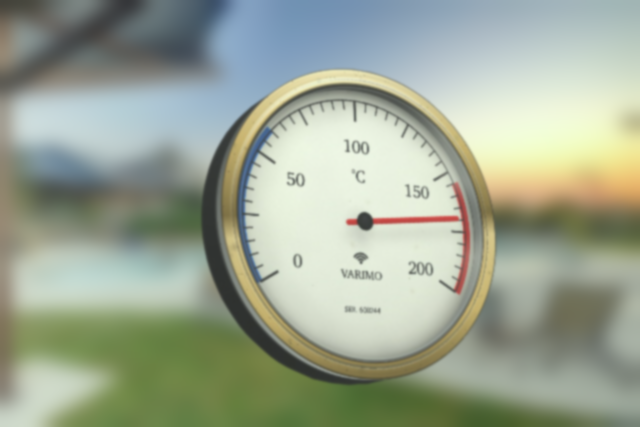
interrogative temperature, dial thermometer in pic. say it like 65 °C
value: 170 °C
